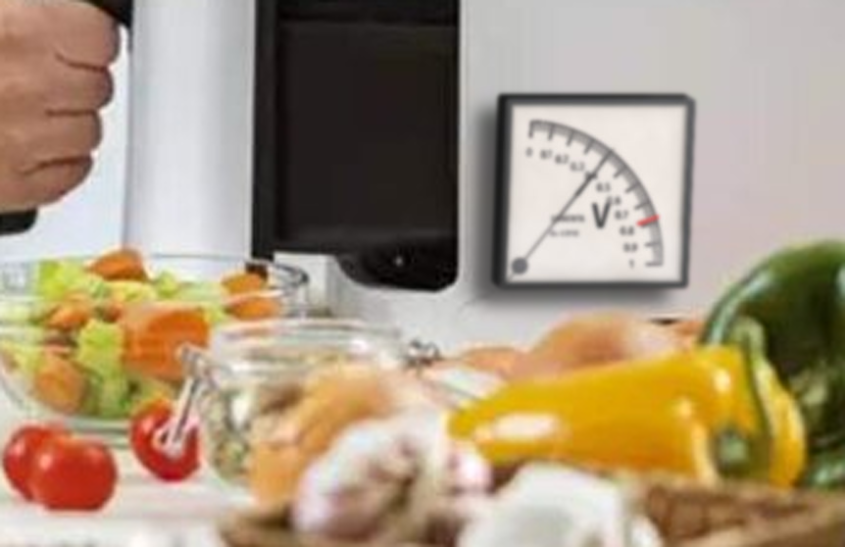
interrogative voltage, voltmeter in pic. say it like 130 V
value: 0.4 V
